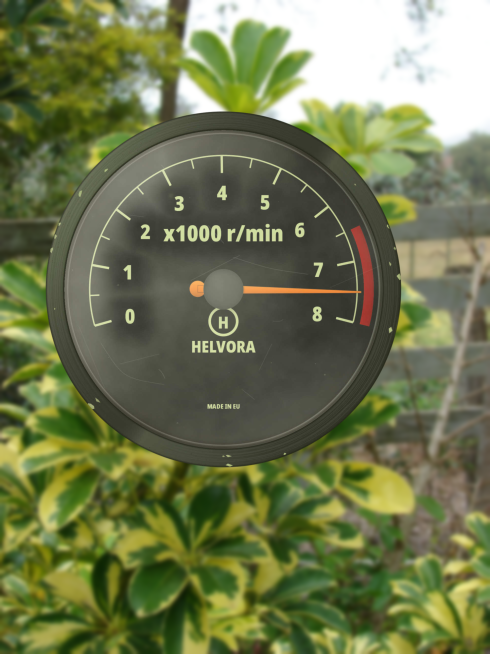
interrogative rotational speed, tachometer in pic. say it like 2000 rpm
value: 7500 rpm
